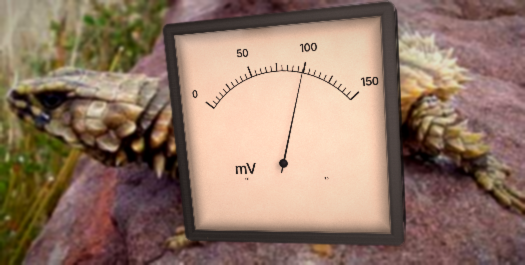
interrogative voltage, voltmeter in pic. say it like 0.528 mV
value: 100 mV
